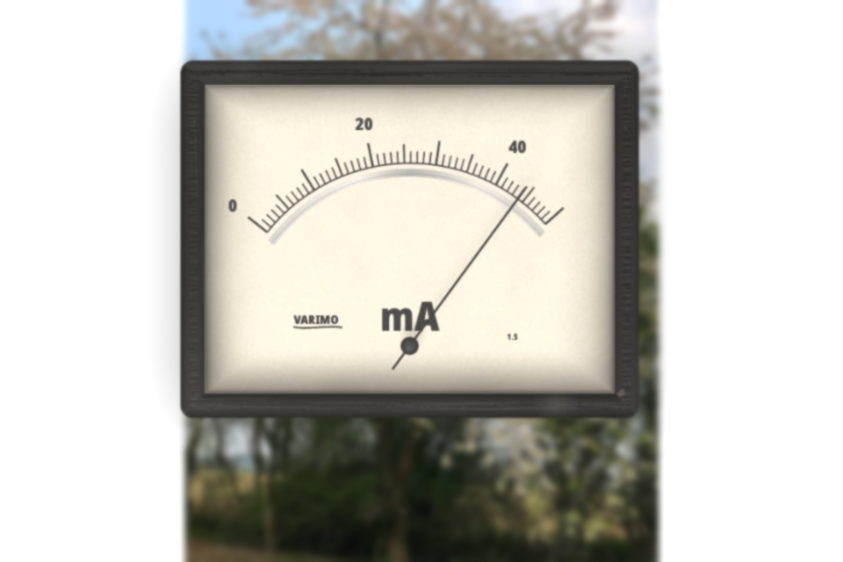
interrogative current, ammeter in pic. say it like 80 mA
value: 44 mA
